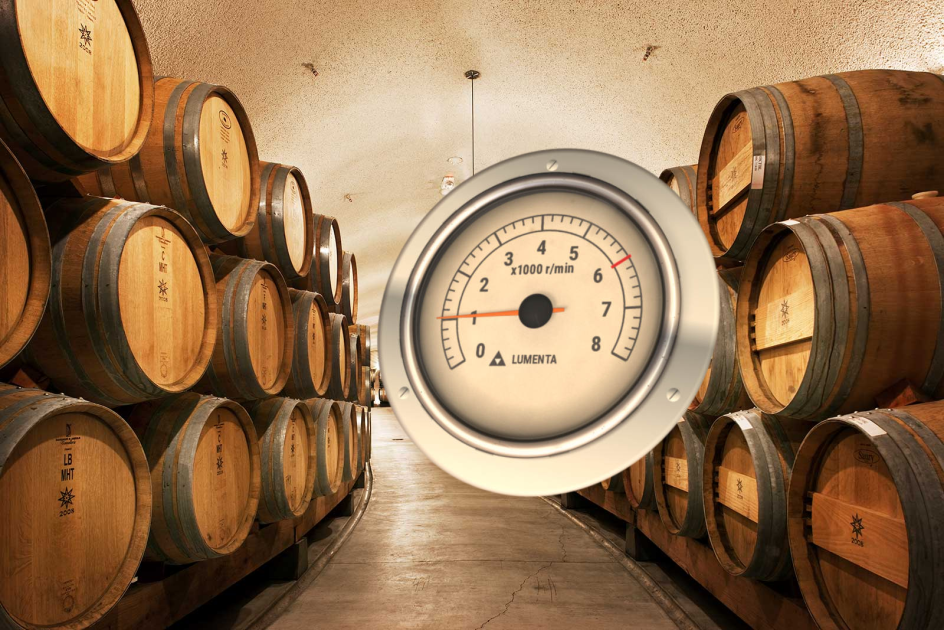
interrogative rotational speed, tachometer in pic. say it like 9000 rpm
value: 1000 rpm
